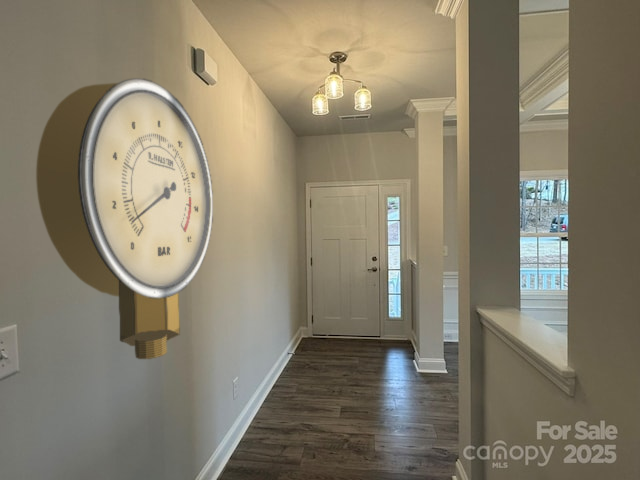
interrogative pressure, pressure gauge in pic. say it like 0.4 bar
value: 1 bar
